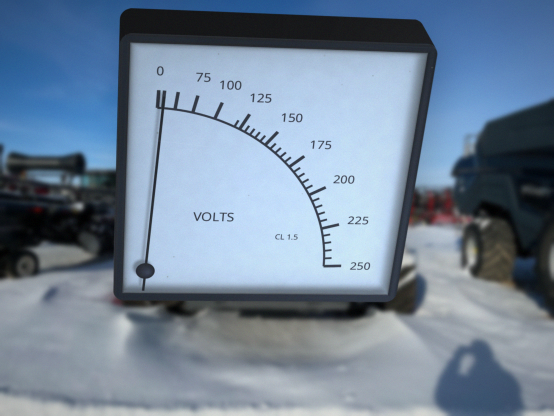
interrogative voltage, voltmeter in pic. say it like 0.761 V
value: 25 V
